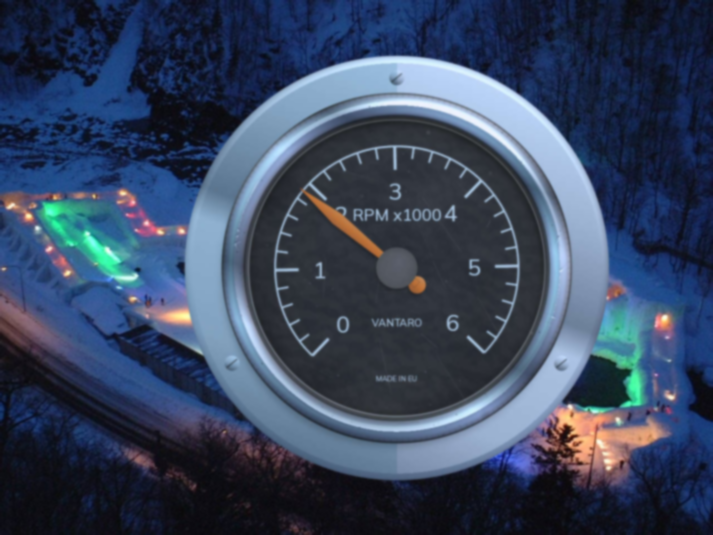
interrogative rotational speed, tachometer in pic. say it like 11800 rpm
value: 1900 rpm
